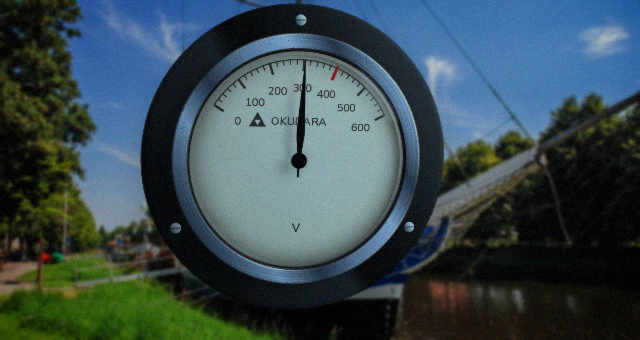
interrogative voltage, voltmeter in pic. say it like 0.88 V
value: 300 V
